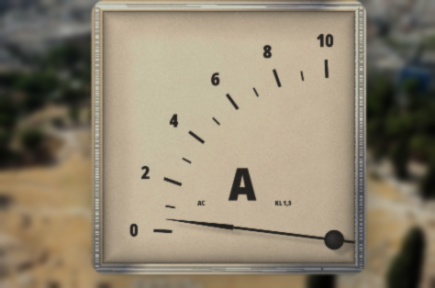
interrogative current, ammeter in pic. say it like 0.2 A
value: 0.5 A
